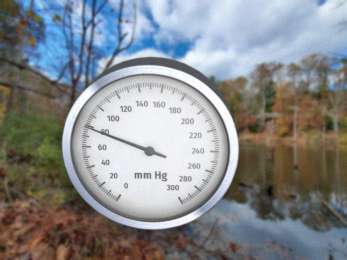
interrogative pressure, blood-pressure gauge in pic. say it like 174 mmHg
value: 80 mmHg
